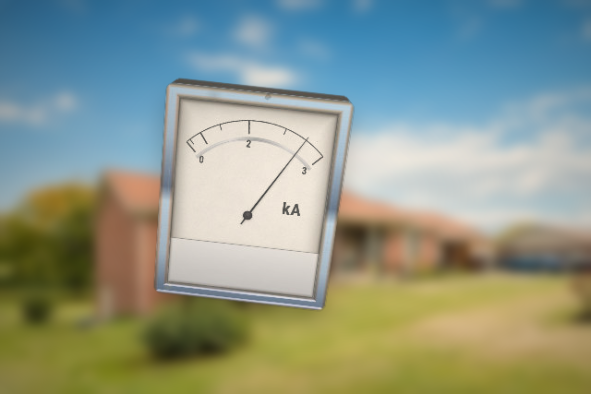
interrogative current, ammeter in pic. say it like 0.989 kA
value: 2.75 kA
